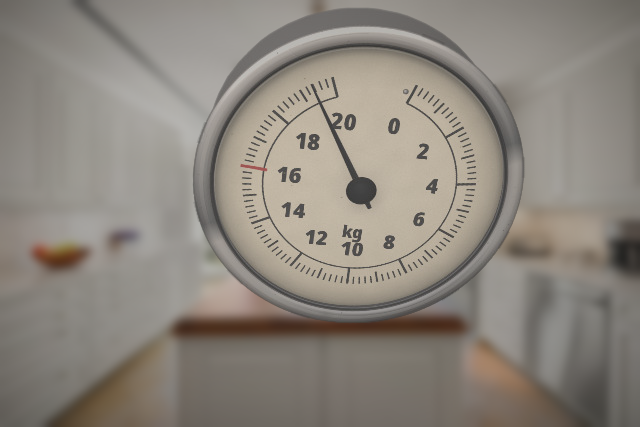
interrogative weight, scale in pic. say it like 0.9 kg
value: 19.4 kg
